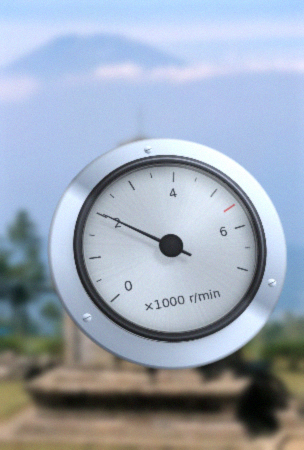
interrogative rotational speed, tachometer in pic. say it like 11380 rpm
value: 2000 rpm
